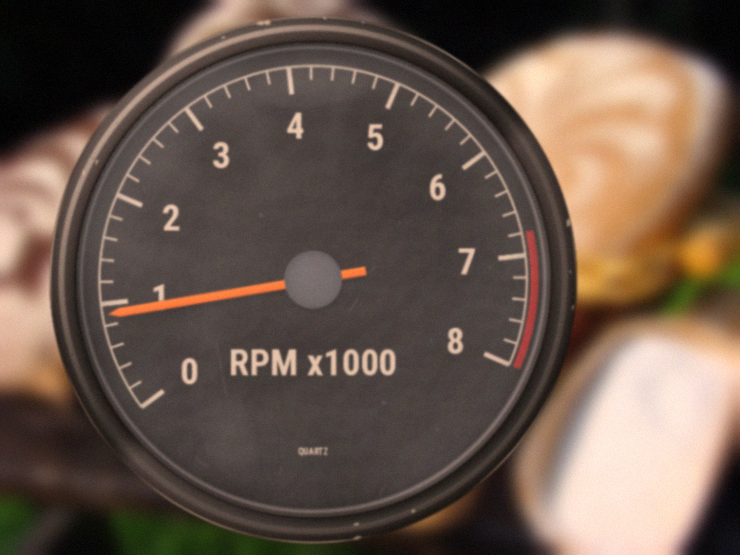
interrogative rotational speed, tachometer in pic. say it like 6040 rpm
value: 900 rpm
